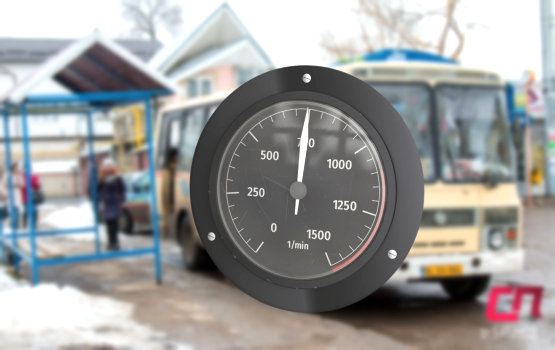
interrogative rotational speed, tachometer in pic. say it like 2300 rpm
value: 750 rpm
